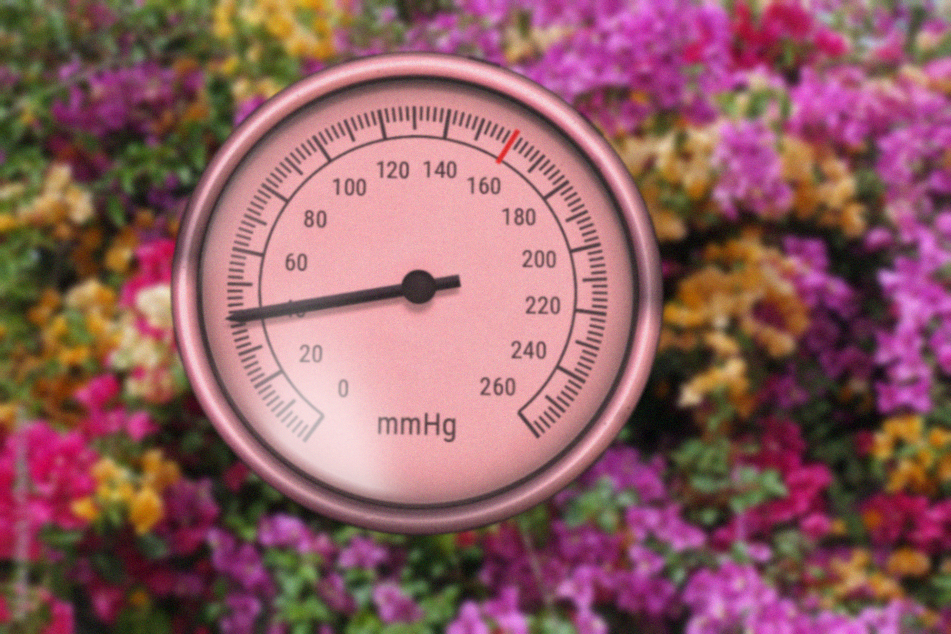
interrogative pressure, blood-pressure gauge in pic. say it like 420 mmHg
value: 40 mmHg
